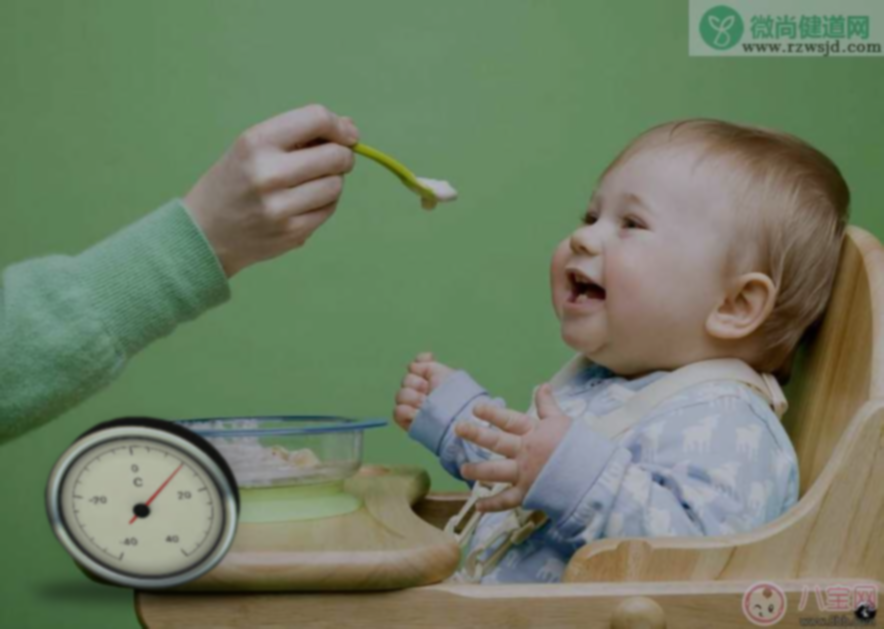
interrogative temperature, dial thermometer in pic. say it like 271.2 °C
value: 12 °C
